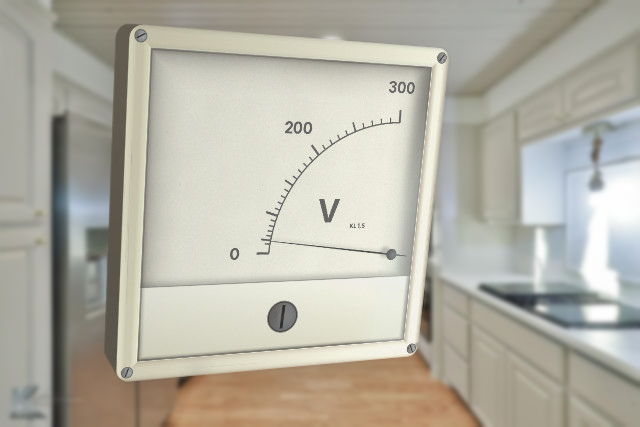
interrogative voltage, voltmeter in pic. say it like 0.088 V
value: 50 V
